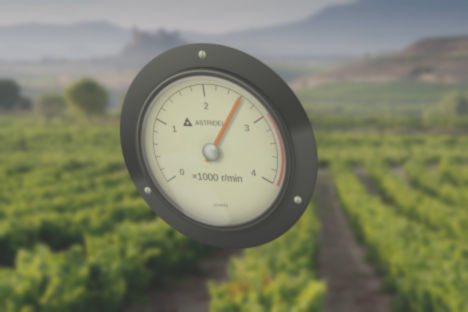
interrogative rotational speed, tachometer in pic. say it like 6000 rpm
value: 2600 rpm
